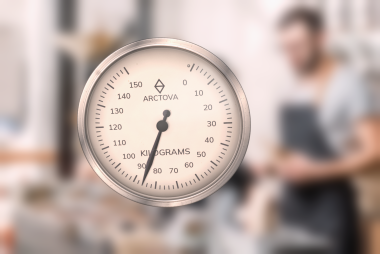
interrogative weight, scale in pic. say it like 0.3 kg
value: 86 kg
